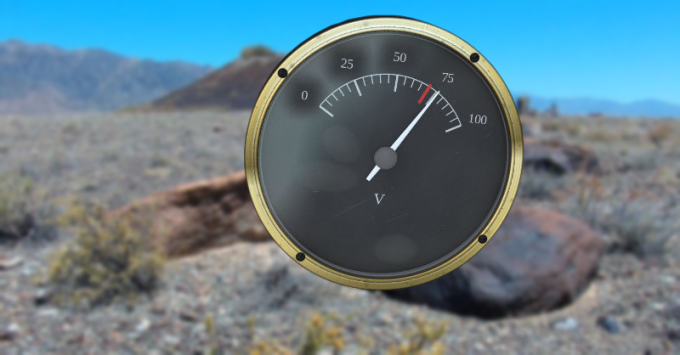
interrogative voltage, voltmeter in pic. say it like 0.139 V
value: 75 V
